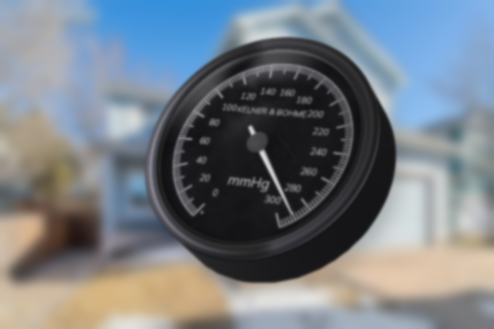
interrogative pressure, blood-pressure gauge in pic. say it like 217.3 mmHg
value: 290 mmHg
